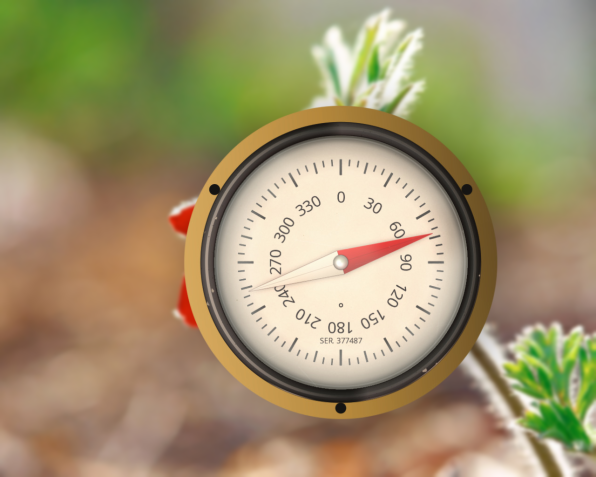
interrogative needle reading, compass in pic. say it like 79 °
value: 72.5 °
